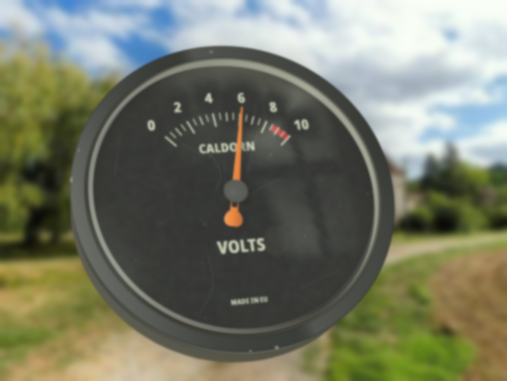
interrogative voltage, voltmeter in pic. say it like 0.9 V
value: 6 V
